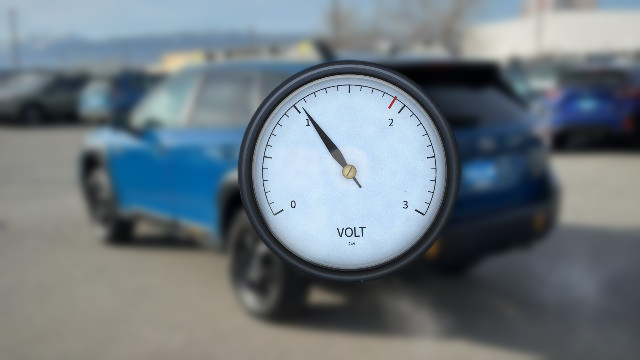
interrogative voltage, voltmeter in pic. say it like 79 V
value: 1.05 V
